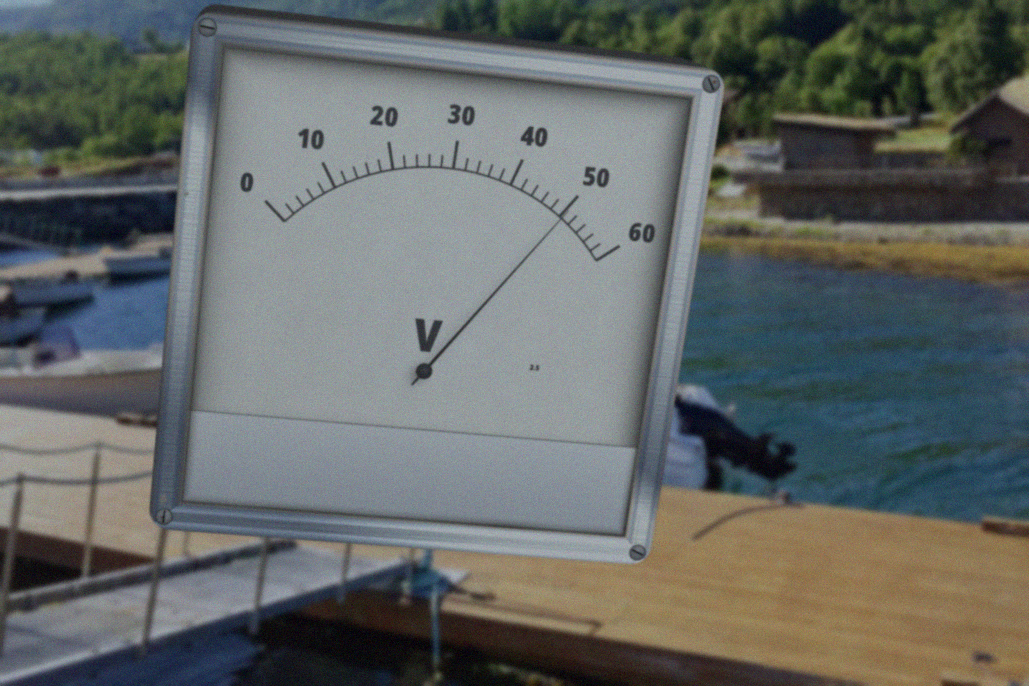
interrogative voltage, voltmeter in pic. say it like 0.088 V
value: 50 V
